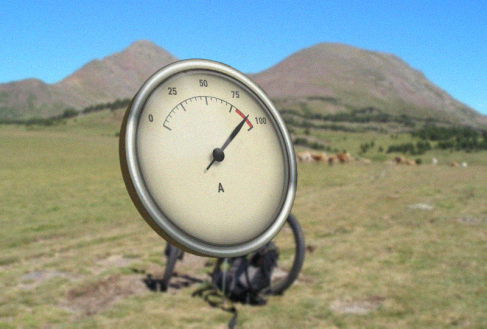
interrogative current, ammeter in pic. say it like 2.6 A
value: 90 A
